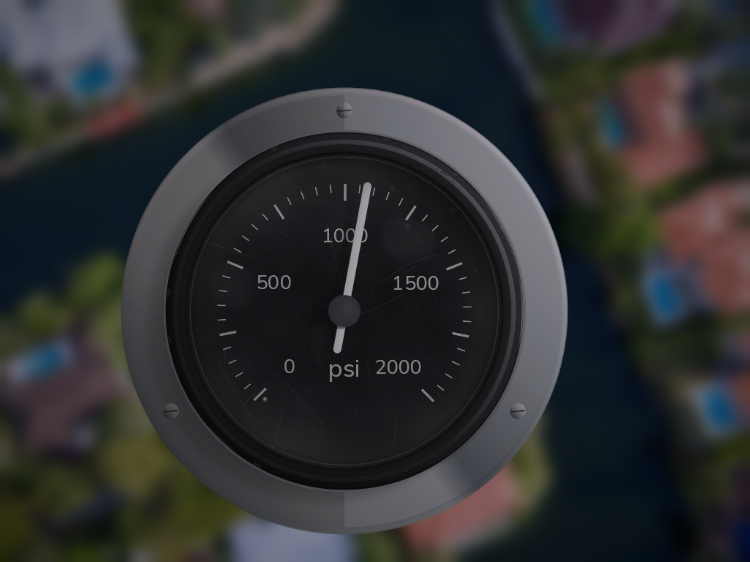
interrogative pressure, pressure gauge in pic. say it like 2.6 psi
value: 1075 psi
